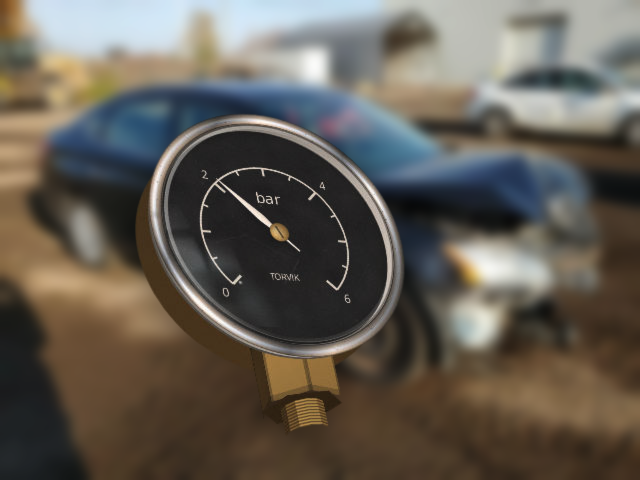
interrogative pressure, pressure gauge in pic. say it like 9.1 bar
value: 2 bar
